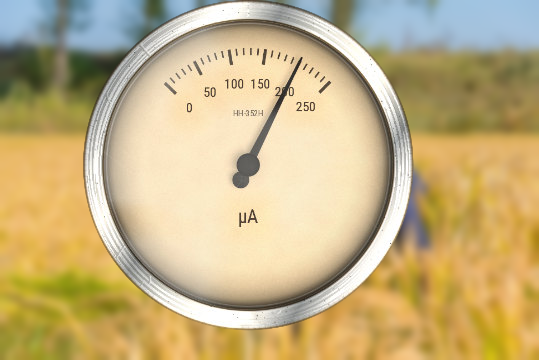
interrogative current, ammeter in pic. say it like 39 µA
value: 200 µA
